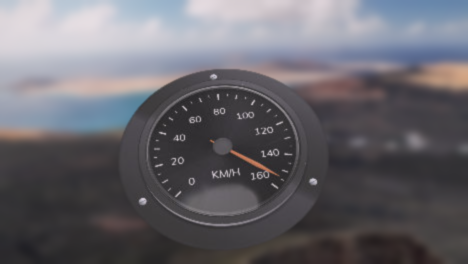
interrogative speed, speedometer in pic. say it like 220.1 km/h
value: 155 km/h
